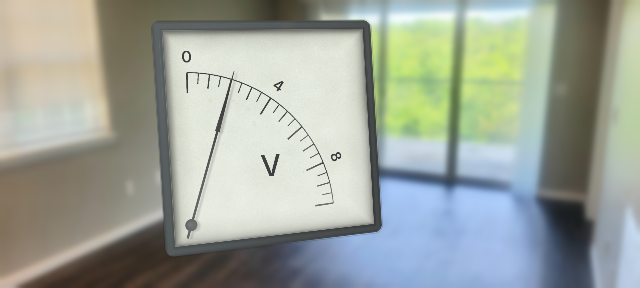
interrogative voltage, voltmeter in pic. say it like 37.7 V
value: 2 V
